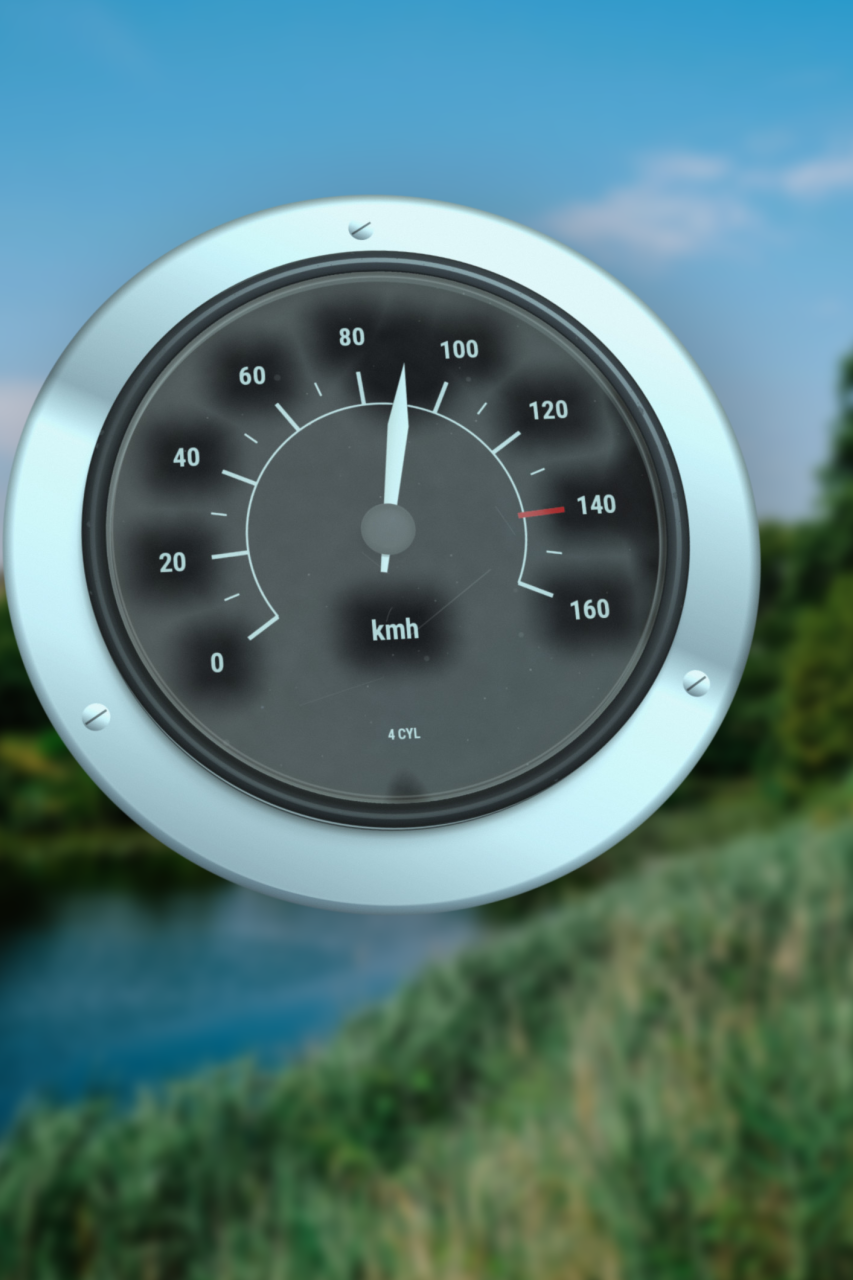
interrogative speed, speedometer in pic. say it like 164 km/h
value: 90 km/h
